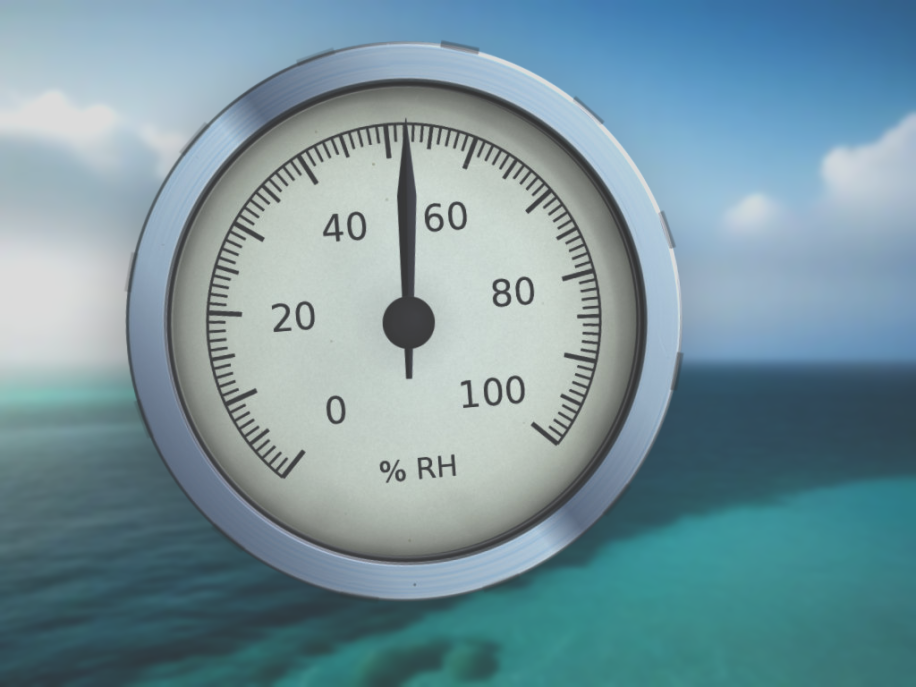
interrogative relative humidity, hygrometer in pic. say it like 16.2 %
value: 52 %
